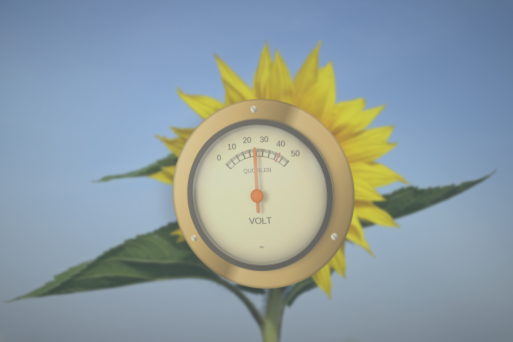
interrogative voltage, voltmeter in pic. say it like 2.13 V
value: 25 V
